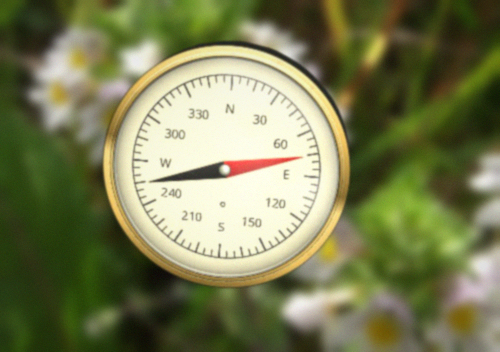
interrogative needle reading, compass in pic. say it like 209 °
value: 75 °
